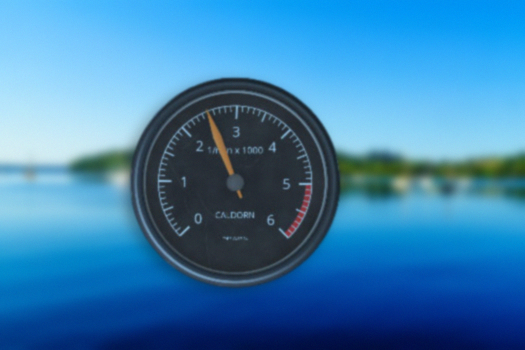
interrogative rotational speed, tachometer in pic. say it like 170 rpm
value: 2500 rpm
